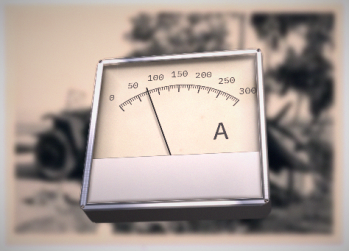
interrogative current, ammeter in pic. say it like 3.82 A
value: 75 A
